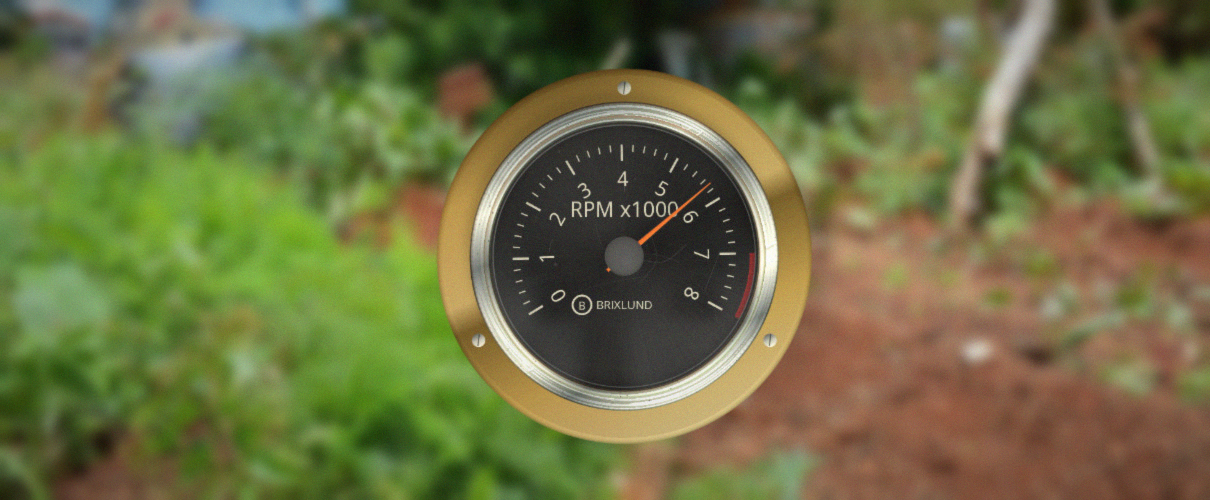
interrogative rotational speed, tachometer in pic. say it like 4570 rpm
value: 5700 rpm
